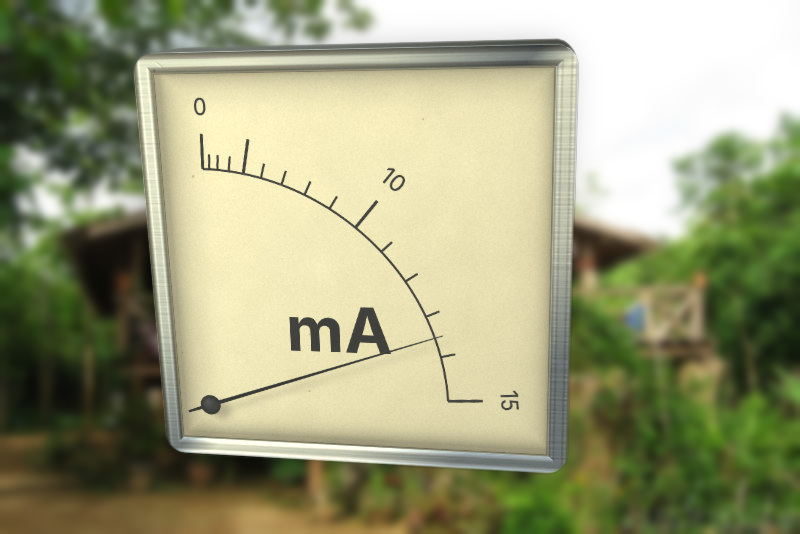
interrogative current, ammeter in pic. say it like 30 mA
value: 13.5 mA
